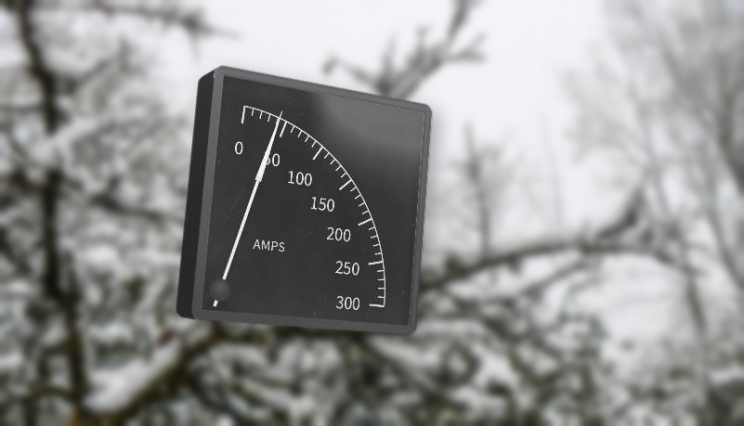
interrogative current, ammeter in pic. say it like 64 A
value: 40 A
